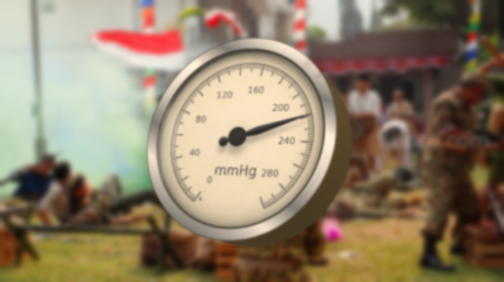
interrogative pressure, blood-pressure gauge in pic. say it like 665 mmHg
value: 220 mmHg
